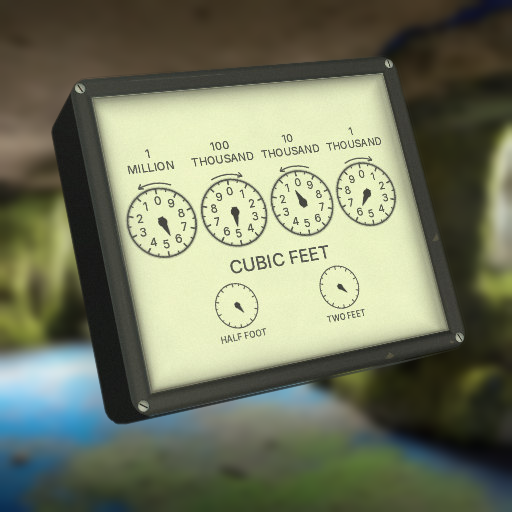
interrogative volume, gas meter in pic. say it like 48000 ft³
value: 550600 ft³
